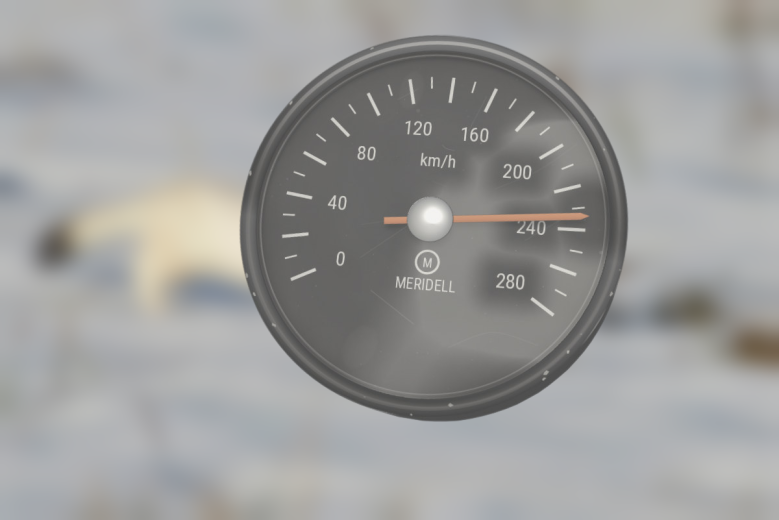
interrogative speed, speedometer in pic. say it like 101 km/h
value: 235 km/h
